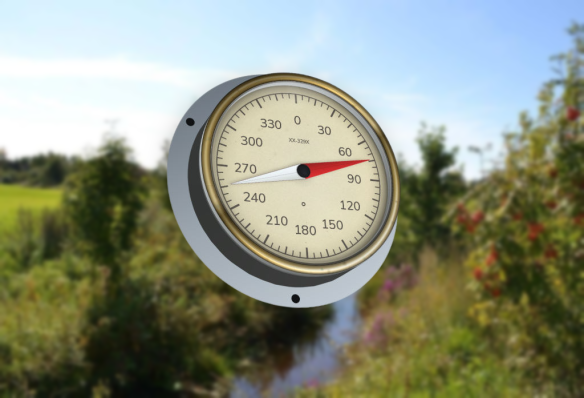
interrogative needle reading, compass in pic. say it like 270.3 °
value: 75 °
